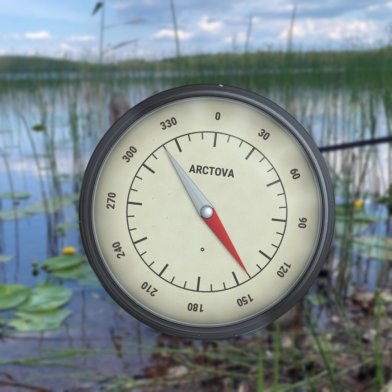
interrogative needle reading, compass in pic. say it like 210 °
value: 140 °
